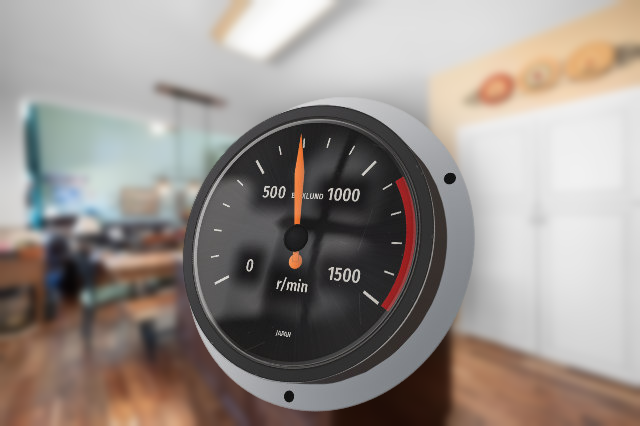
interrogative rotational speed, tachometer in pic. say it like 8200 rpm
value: 700 rpm
